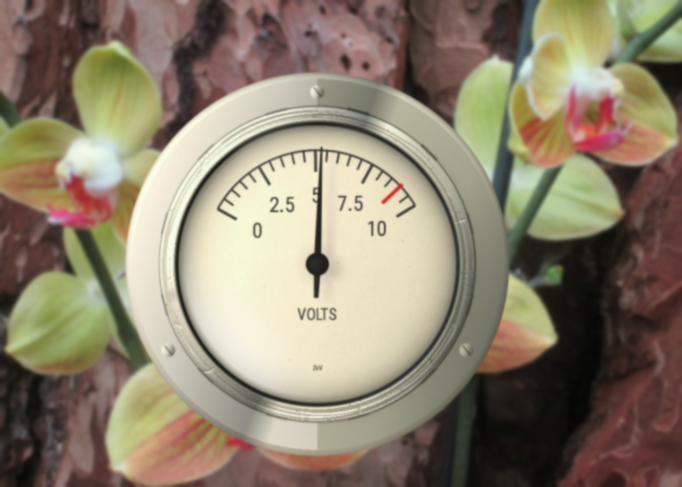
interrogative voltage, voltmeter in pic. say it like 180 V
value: 5.25 V
